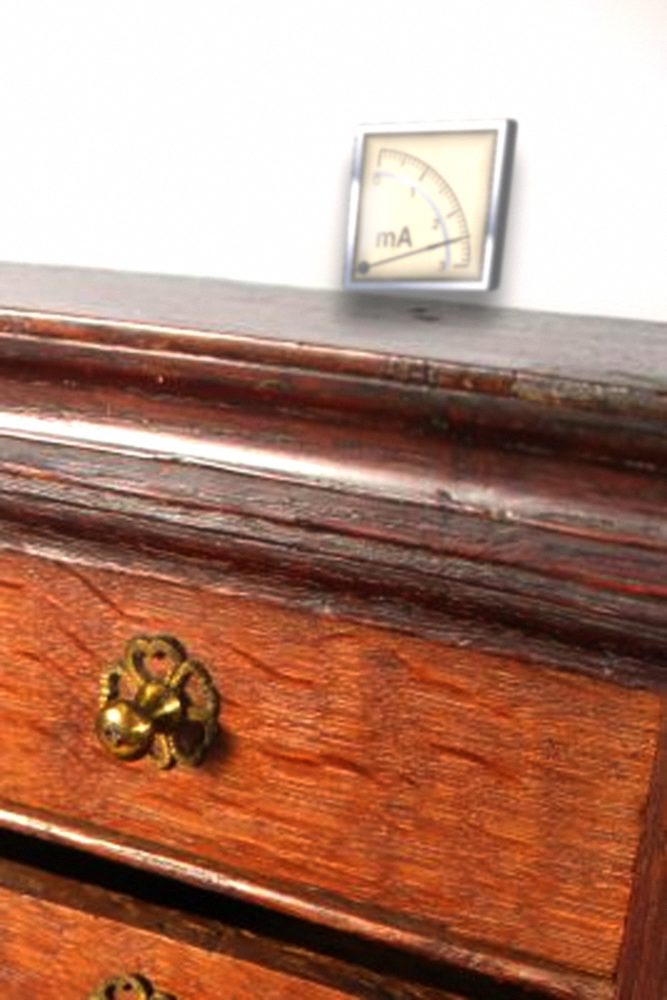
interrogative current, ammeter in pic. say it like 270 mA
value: 2.5 mA
